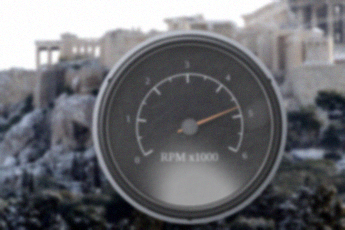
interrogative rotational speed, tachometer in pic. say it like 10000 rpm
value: 4750 rpm
